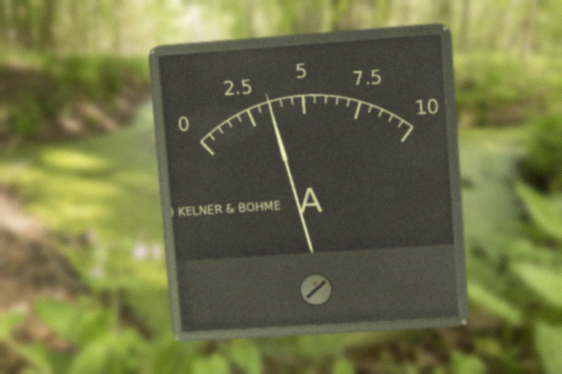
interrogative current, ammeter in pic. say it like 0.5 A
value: 3.5 A
